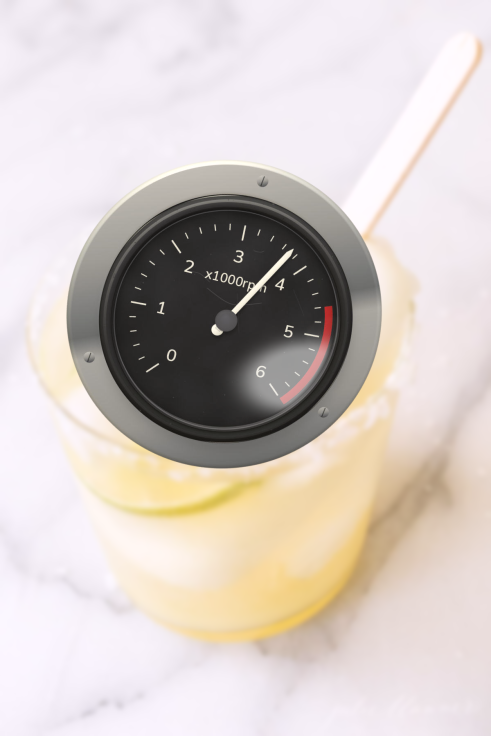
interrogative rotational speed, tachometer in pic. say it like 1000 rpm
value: 3700 rpm
